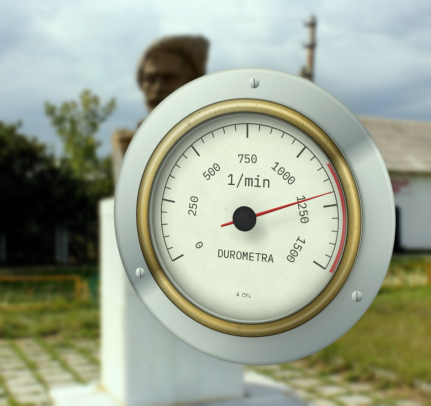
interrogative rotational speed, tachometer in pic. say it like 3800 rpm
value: 1200 rpm
